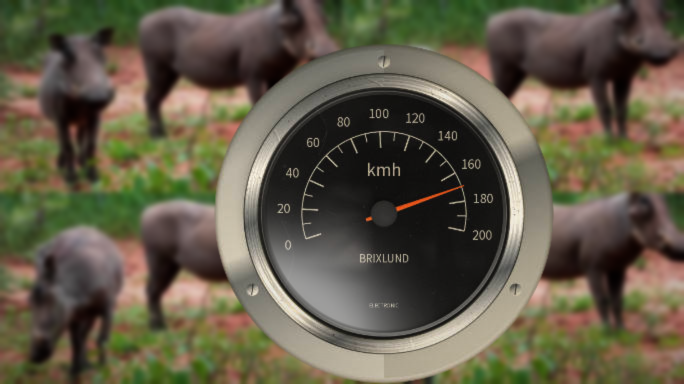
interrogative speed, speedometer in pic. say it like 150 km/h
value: 170 km/h
